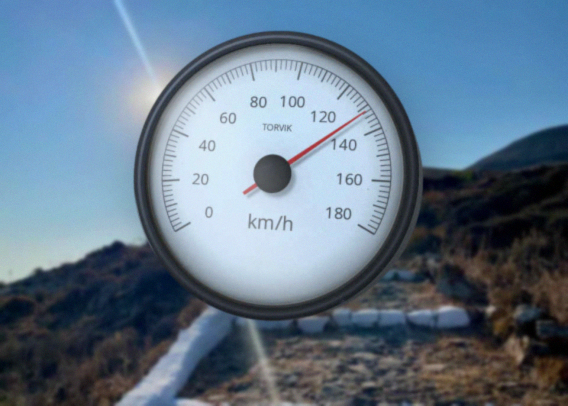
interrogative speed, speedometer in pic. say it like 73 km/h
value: 132 km/h
